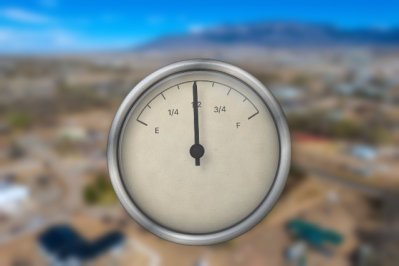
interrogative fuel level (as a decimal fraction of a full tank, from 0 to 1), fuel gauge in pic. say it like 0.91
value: 0.5
